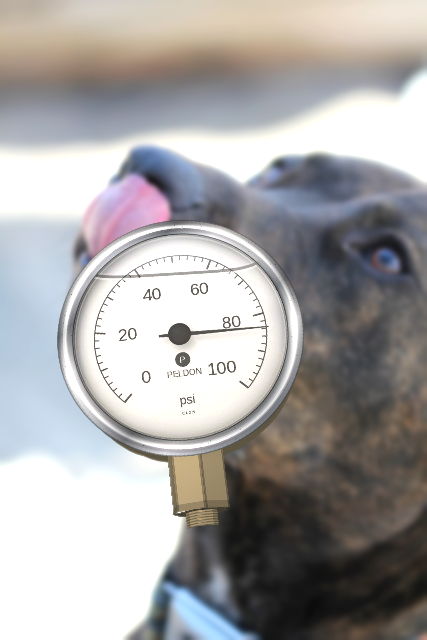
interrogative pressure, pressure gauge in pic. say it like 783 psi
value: 84 psi
